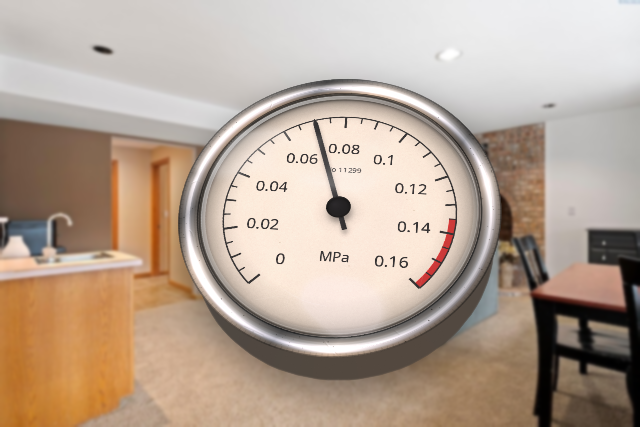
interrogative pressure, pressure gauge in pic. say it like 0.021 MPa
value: 0.07 MPa
